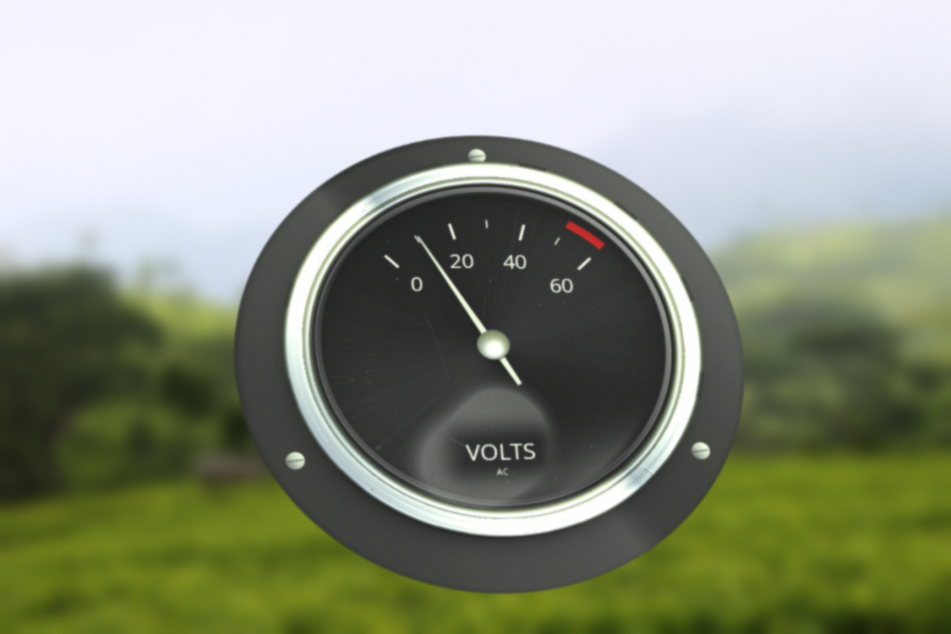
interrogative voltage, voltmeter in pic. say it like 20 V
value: 10 V
